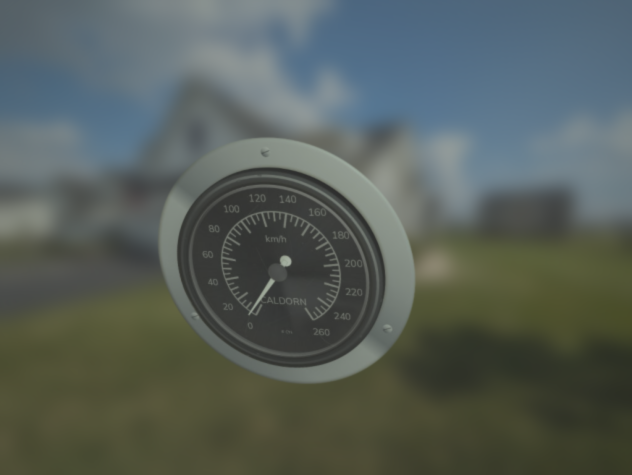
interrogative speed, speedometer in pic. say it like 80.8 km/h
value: 5 km/h
